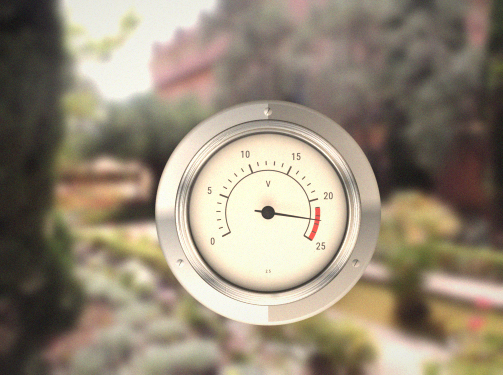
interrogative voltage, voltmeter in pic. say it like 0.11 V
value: 22.5 V
